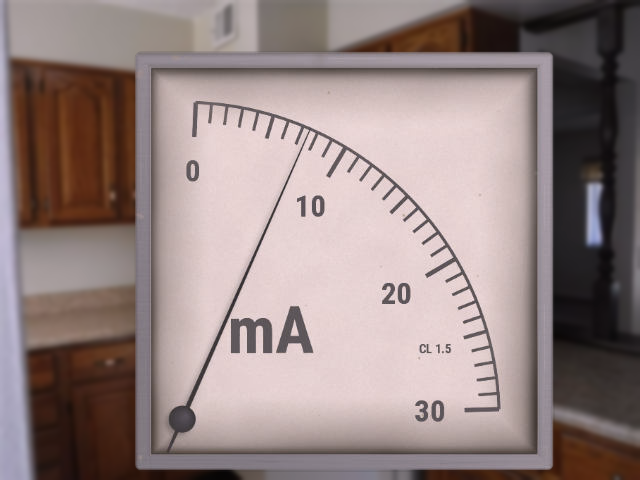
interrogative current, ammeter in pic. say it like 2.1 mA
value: 7.5 mA
